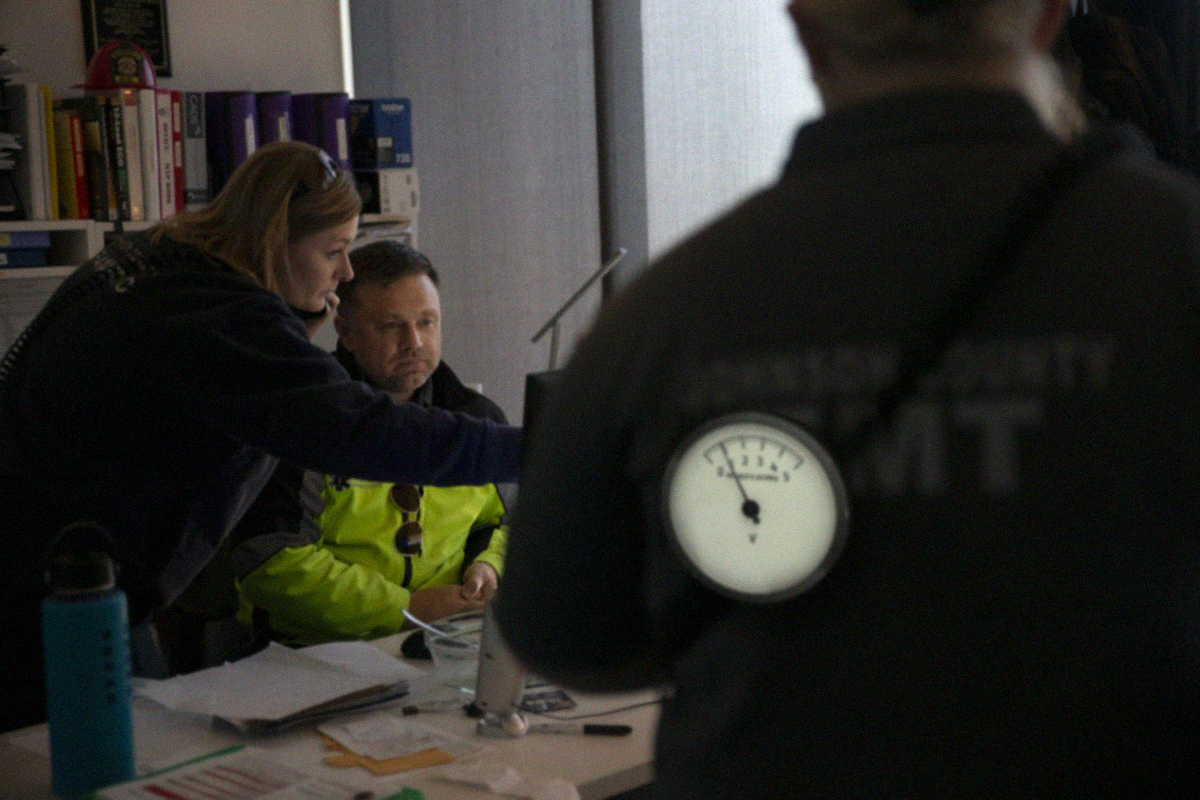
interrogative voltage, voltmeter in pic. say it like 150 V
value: 1 V
